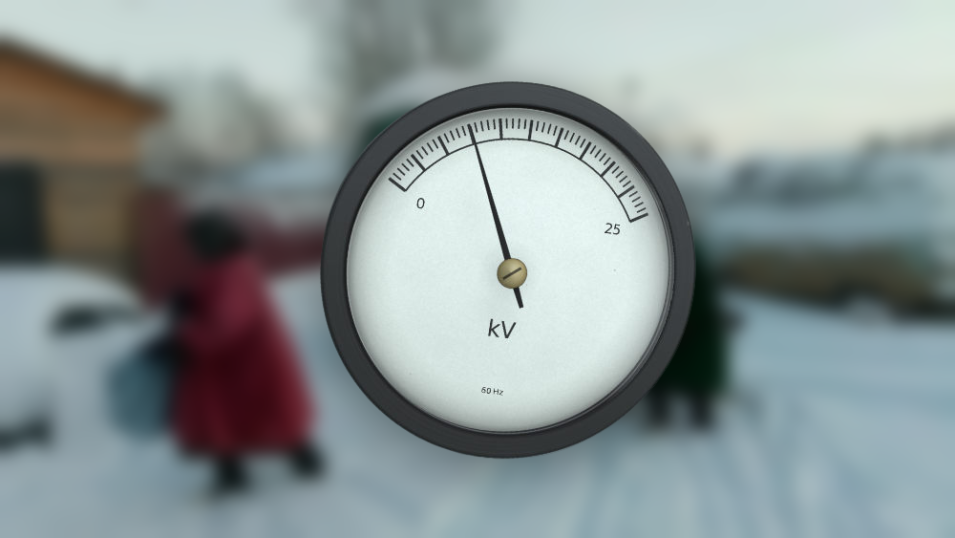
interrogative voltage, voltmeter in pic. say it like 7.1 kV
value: 7.5 kV
